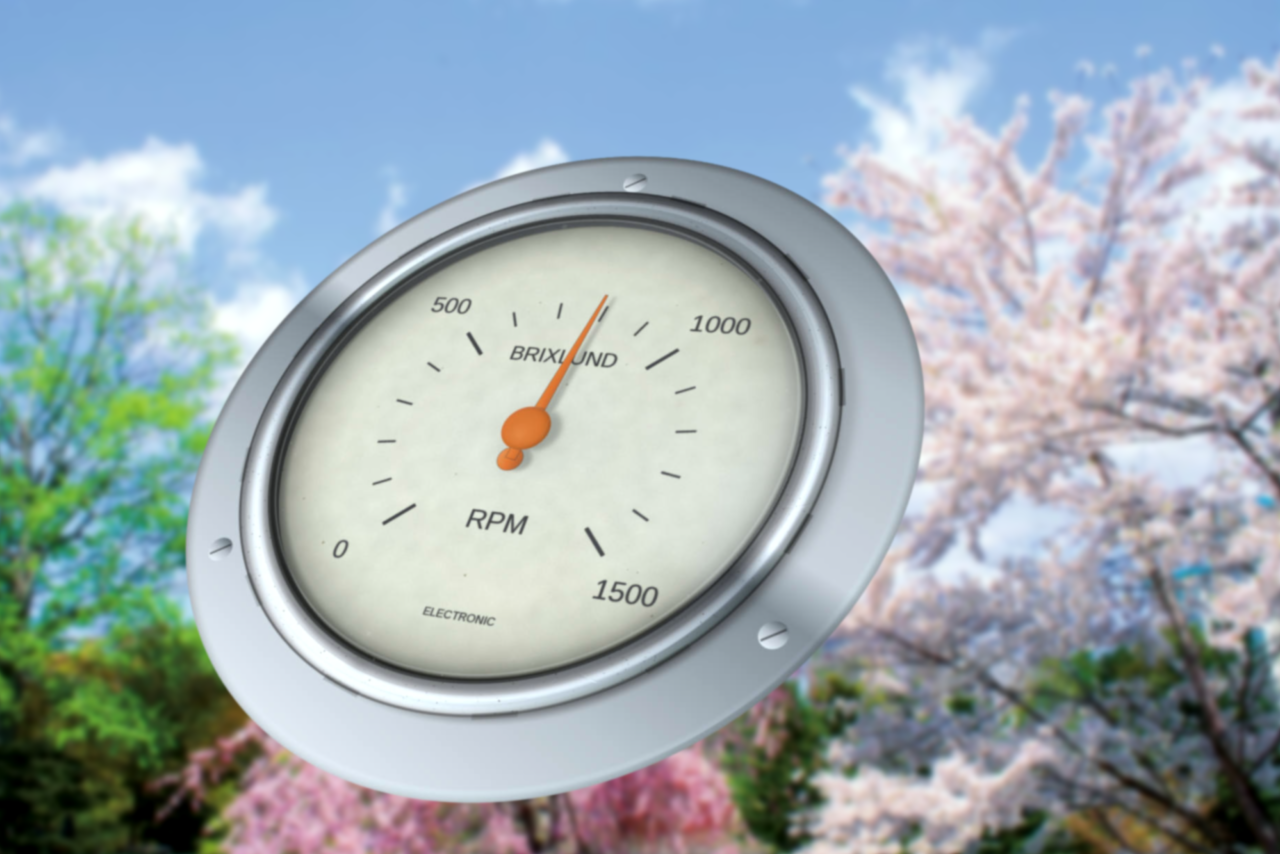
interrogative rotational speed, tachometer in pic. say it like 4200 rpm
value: 800 rpm
